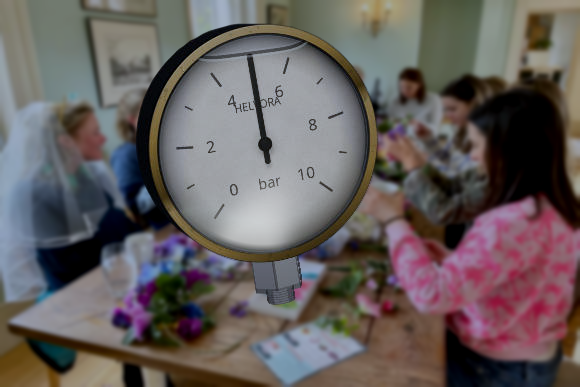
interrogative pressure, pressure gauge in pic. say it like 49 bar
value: 5 bar
